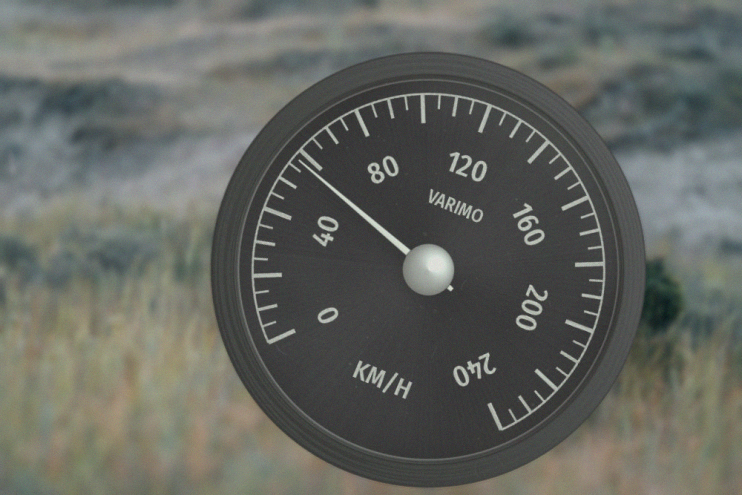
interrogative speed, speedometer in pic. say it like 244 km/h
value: 57.5 km/h
